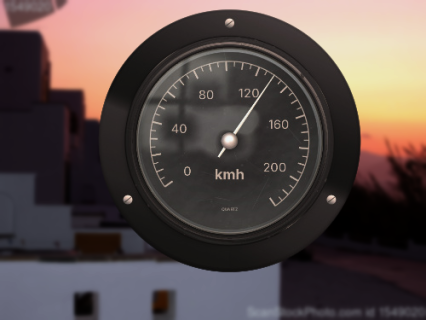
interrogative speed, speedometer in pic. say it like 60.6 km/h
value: 130 km/h
